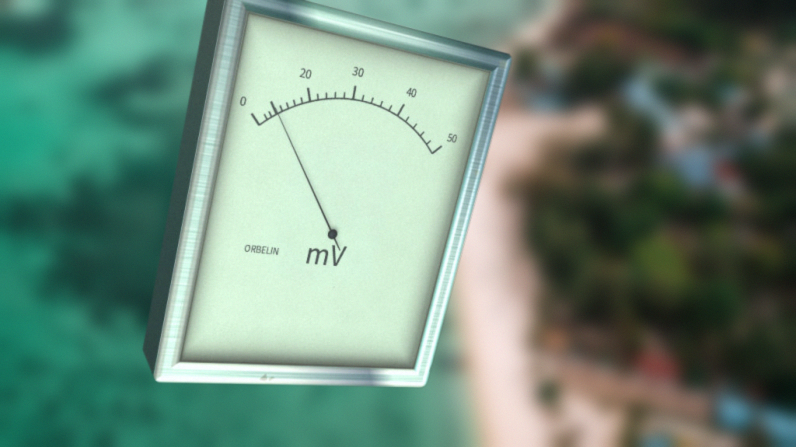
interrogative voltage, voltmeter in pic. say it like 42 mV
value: 10 mV
